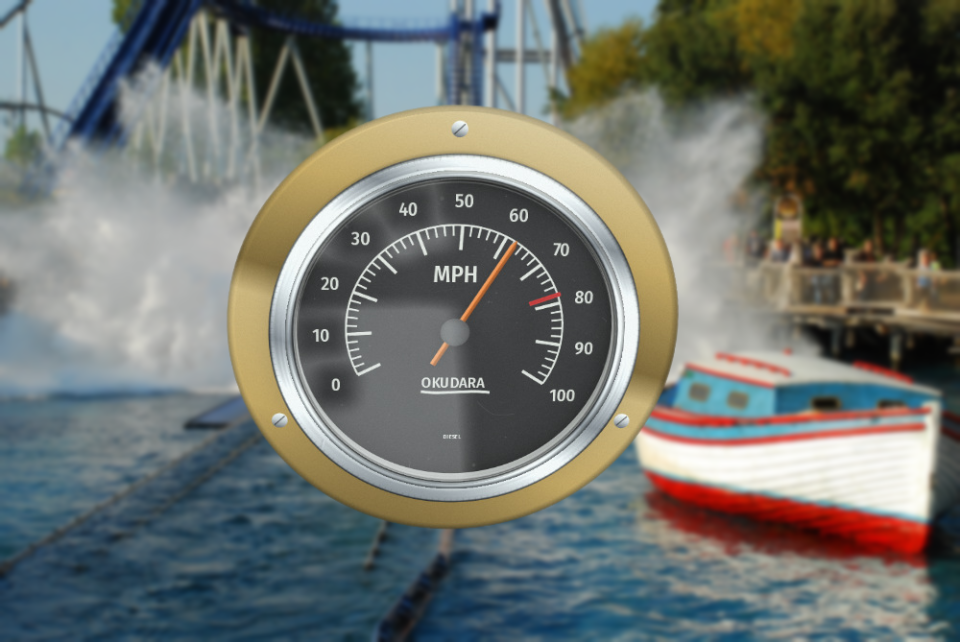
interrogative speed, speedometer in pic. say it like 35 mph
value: 62 mph
